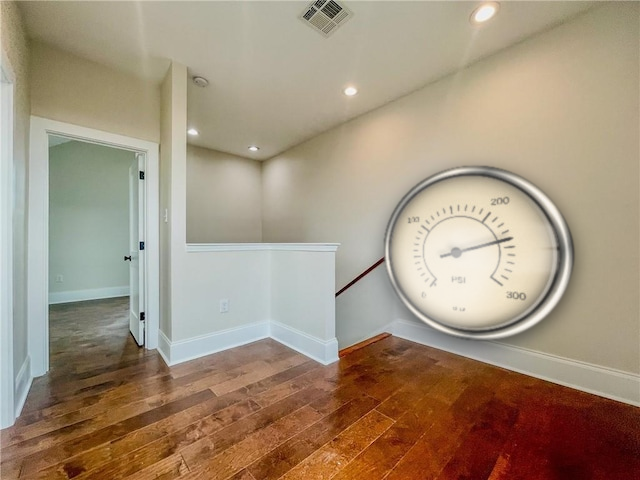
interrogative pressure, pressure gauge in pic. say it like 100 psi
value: 240 psi
